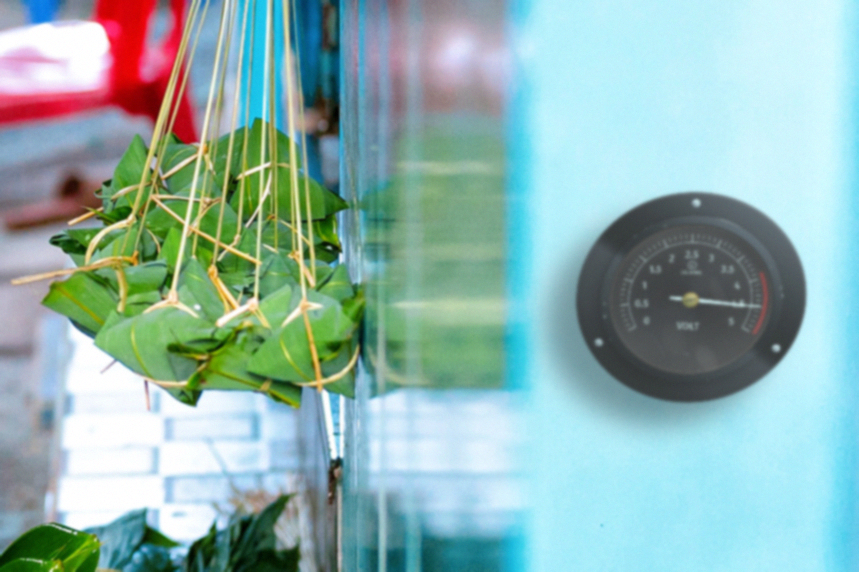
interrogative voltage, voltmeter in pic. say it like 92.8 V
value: 4.5 V
